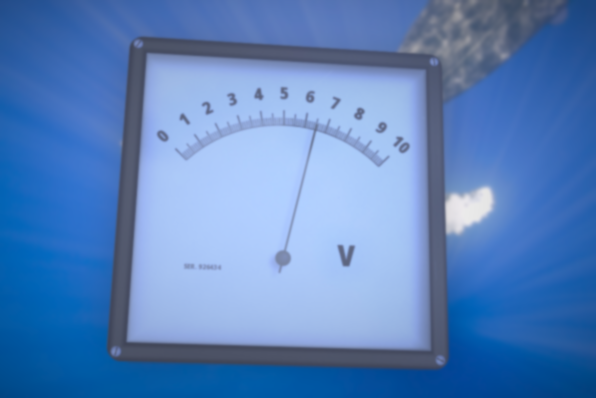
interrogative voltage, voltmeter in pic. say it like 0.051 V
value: 6.5 V
